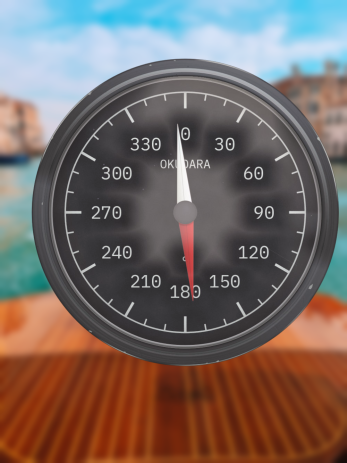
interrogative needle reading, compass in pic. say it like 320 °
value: 175 °
